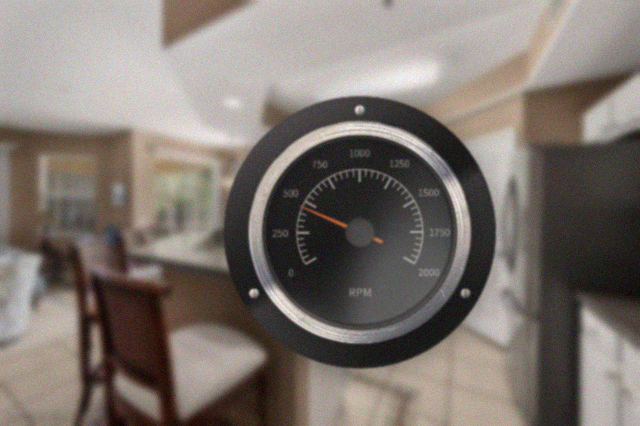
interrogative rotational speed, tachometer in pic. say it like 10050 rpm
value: 450 rpm
